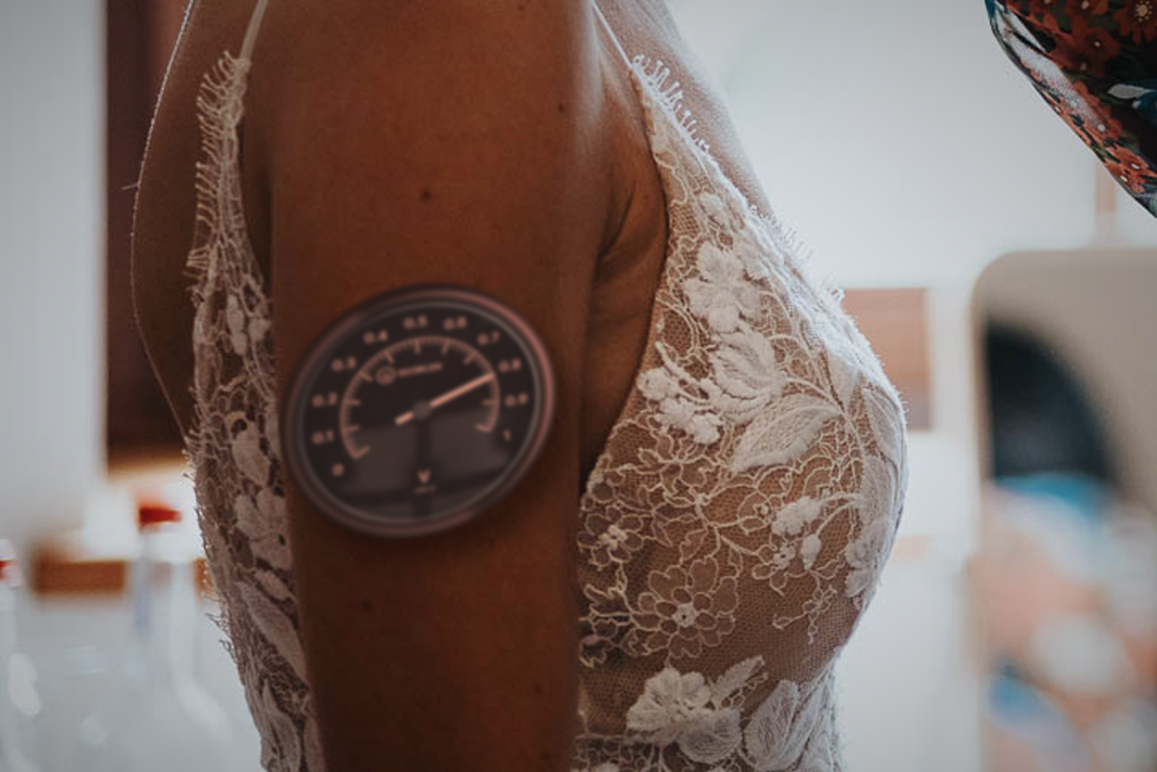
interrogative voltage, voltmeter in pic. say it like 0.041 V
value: 0.8 V
